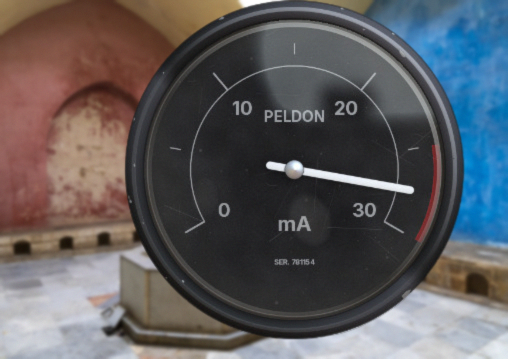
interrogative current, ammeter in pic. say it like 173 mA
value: 27.5 mA
